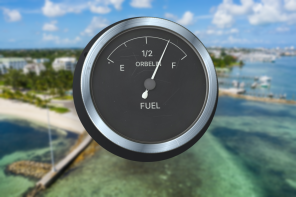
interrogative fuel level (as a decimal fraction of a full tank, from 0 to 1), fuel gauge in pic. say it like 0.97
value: 0.75
